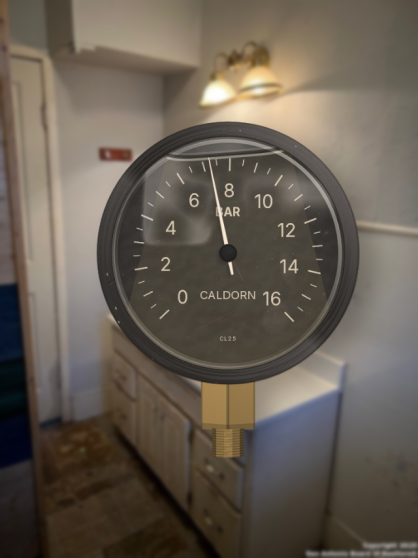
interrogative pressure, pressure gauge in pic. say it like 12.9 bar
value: 7.25 bar
